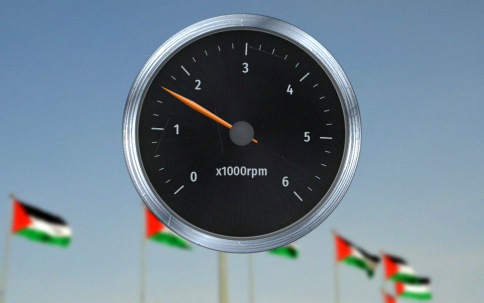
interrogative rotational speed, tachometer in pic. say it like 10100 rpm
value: 1600 rpm
